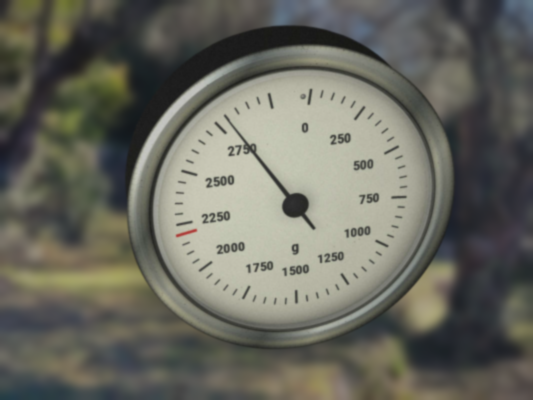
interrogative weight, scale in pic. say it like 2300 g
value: 2800 g
